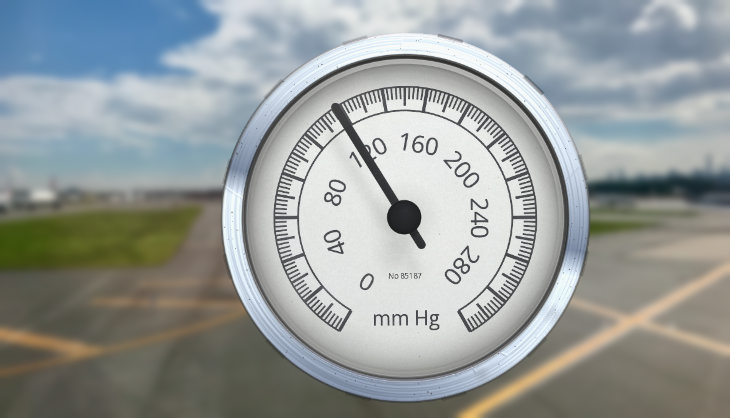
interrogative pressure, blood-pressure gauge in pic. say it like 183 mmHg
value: 118 mmHg
